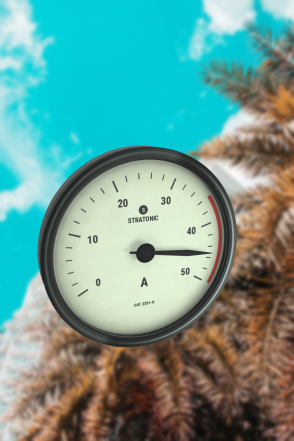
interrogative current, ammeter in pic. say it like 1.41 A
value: 45 A
